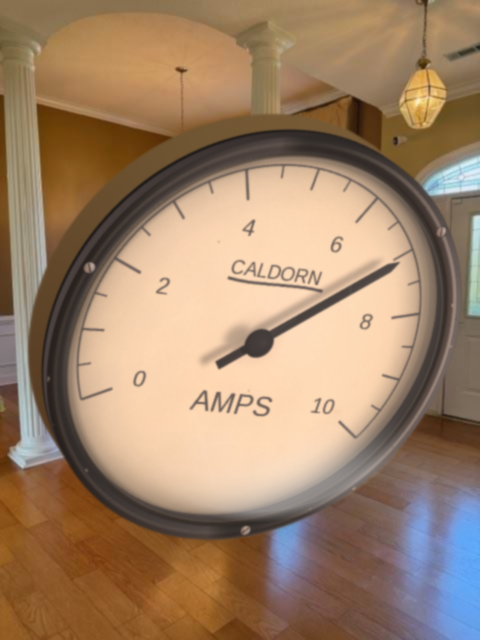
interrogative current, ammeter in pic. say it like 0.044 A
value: 7 A
